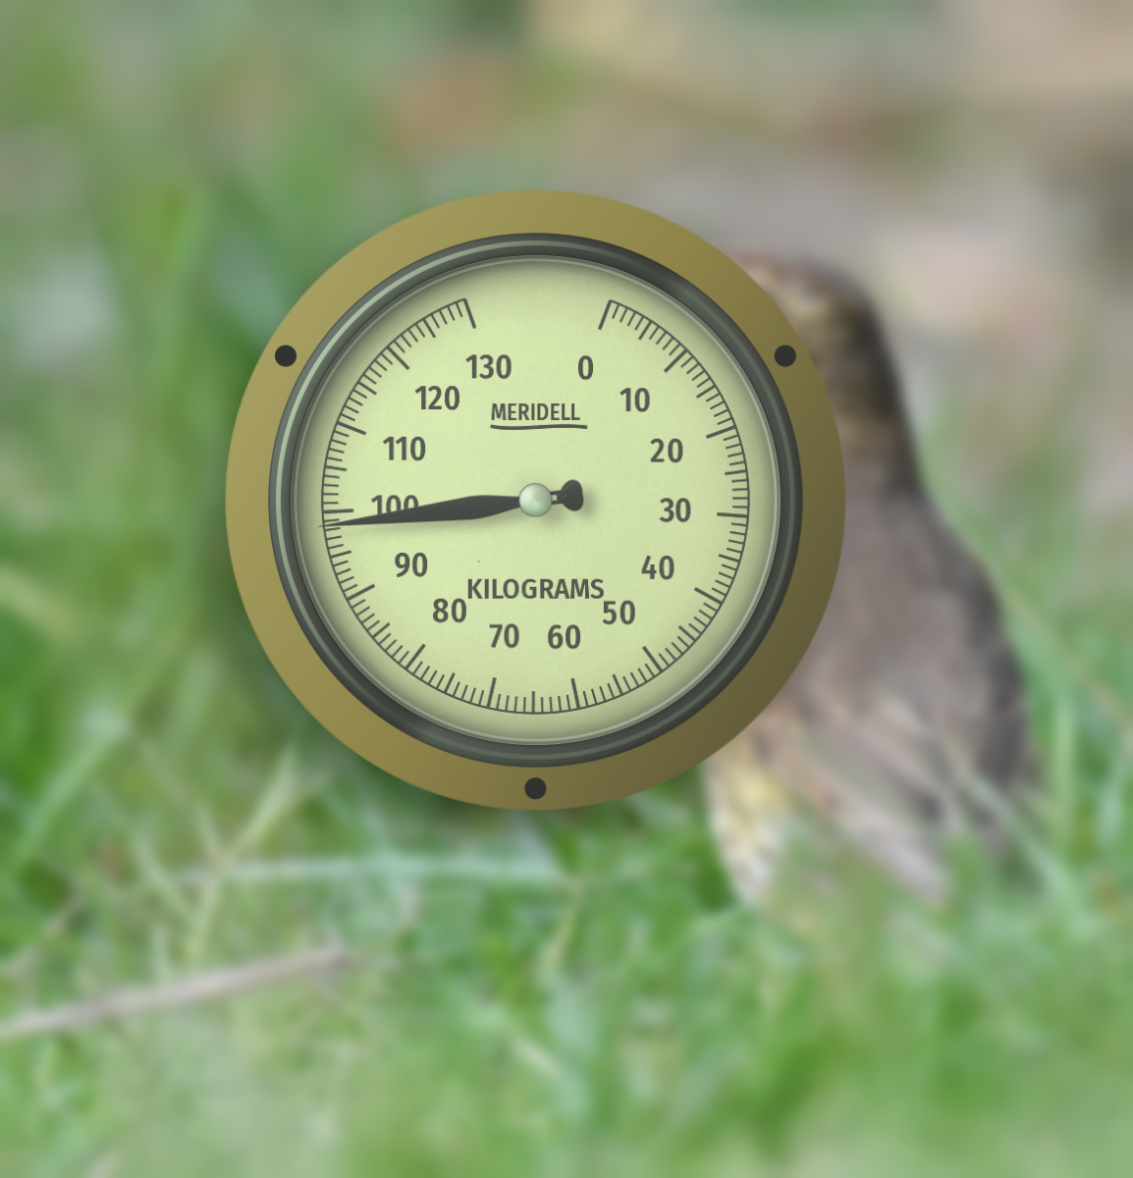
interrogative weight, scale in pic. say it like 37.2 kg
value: 98.5 kg
